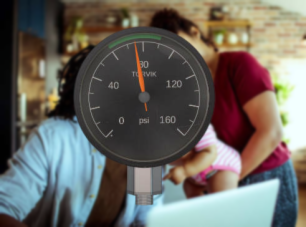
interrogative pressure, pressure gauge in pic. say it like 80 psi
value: 75 psi
